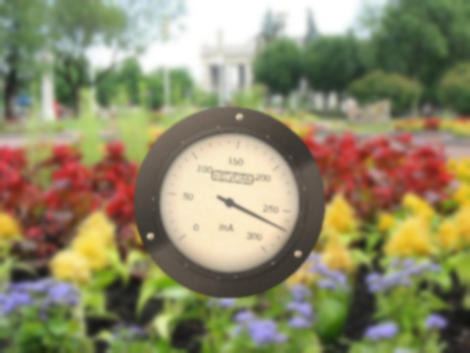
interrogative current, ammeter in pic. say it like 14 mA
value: 270 mA
